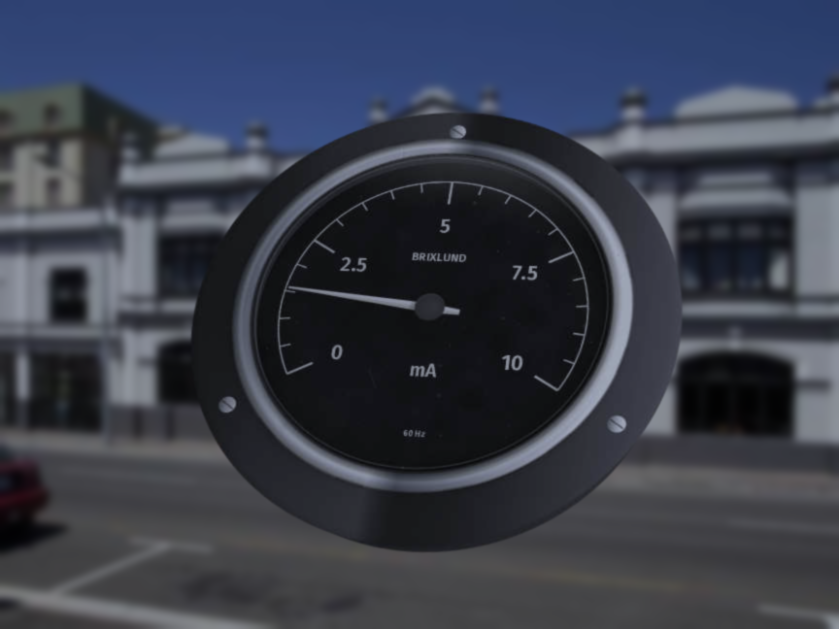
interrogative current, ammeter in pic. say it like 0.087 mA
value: 1.5 mA
